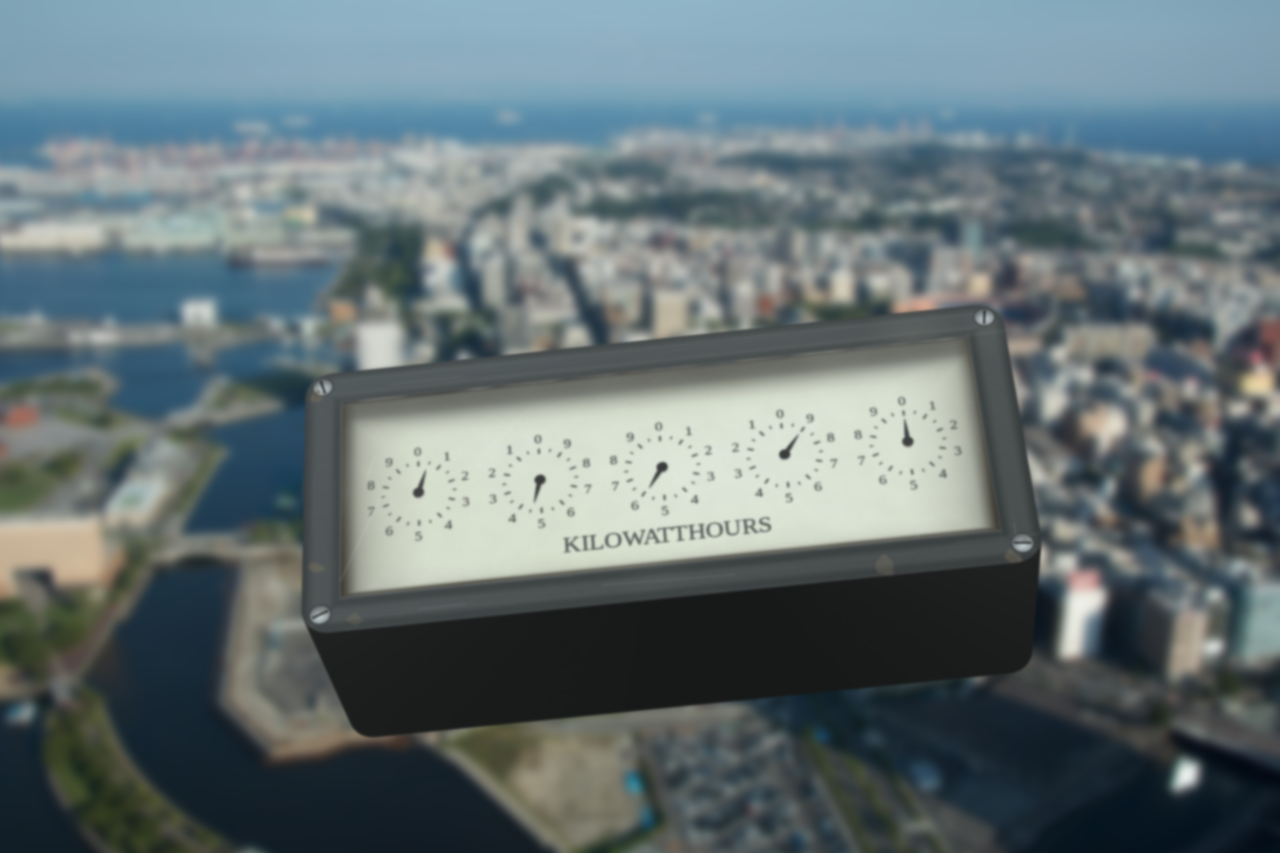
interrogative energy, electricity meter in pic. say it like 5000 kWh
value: 4590 kWh
